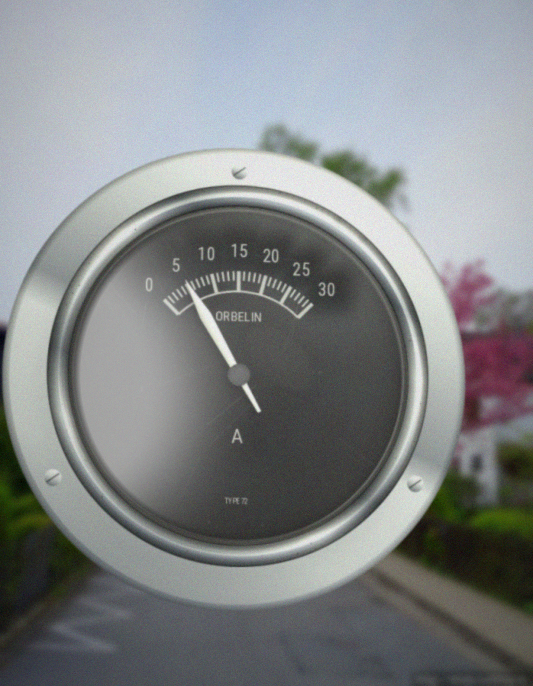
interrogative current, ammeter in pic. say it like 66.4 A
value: 5 A
